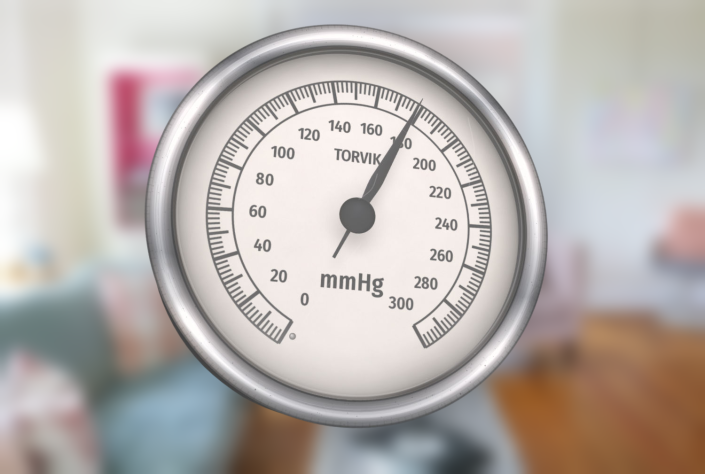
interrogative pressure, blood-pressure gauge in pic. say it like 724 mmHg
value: 178 mmHg
